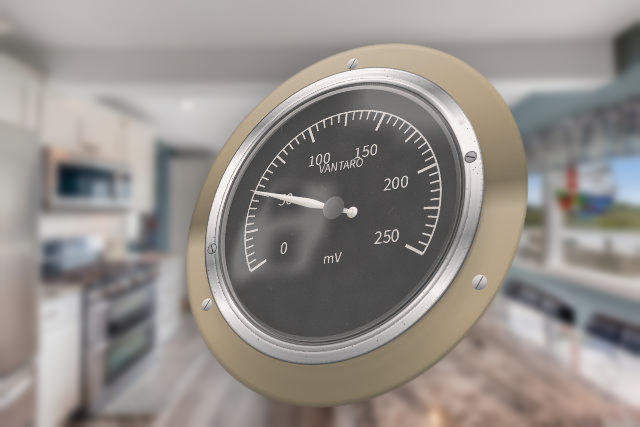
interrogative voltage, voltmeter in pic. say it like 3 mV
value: 50 mV
